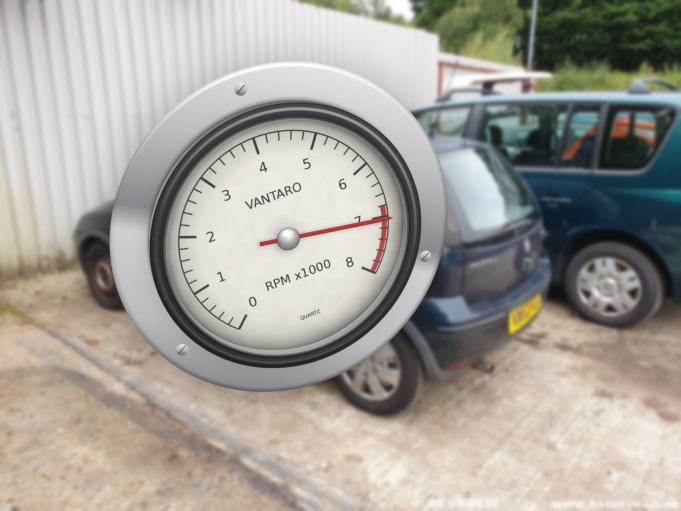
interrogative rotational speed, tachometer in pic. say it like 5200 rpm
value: 7000 rpm
